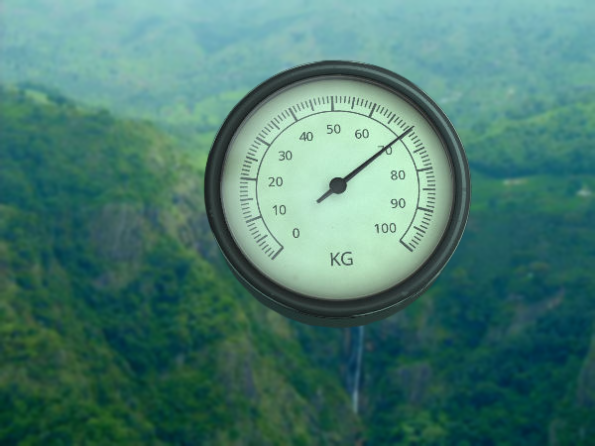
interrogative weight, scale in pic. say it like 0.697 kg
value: 70 kg
